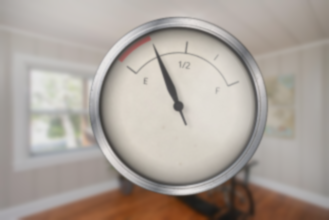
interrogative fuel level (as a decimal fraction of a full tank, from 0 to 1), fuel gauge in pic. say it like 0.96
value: 0.25
